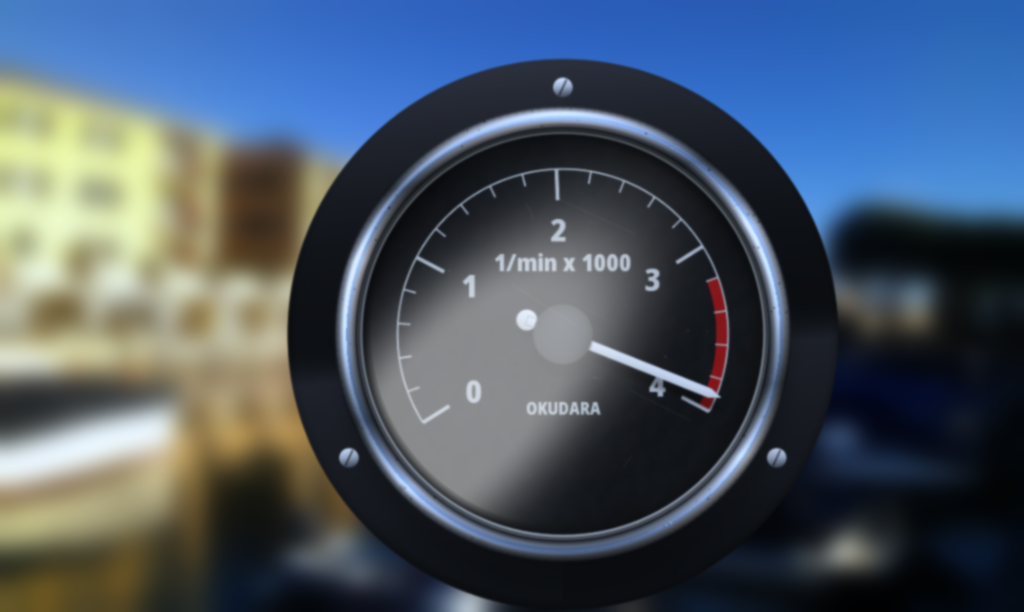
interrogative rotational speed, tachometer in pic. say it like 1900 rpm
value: 3900 rpm
